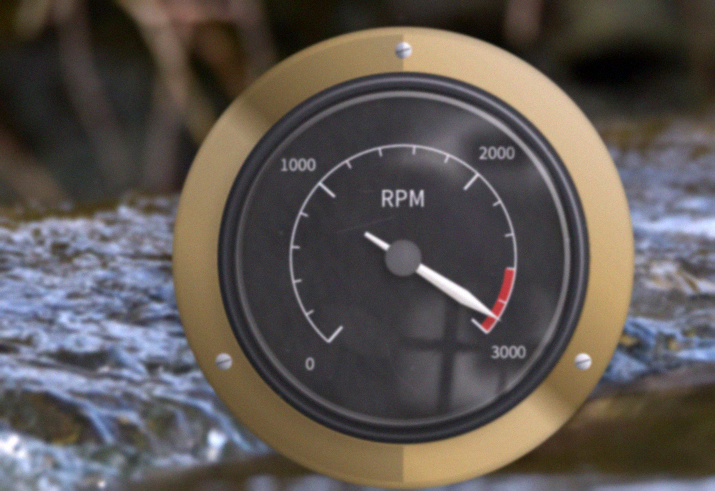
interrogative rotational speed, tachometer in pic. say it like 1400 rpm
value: 2900 rpm
